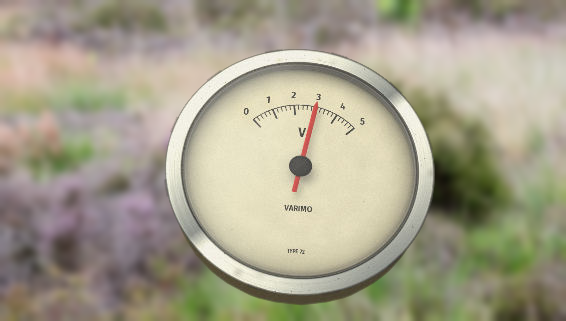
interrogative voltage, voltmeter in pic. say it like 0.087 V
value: 3 V
